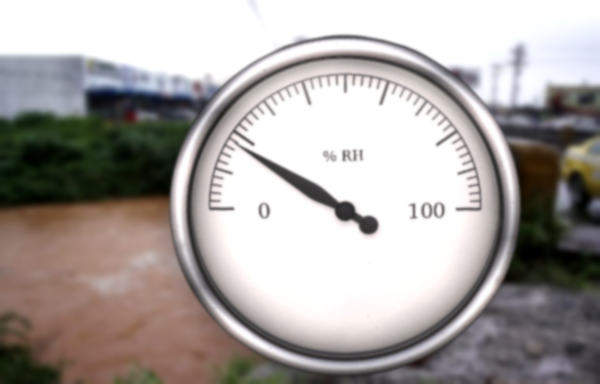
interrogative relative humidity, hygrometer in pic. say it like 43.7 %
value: 18 %
